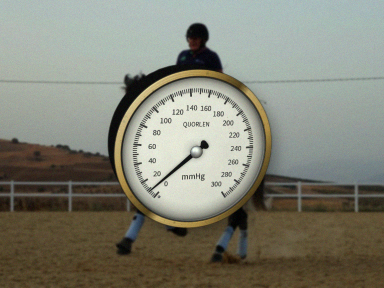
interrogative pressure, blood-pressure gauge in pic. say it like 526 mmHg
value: 10 mmHg
